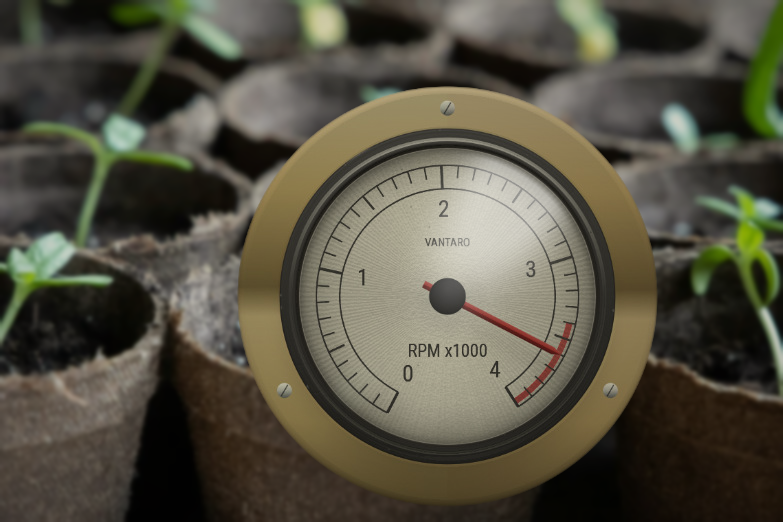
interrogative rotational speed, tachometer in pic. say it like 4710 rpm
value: 3600 rpm
